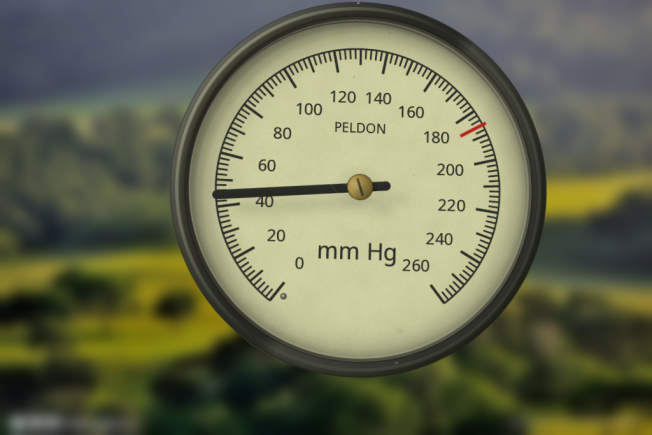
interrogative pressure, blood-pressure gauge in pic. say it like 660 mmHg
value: 44 mmHg
